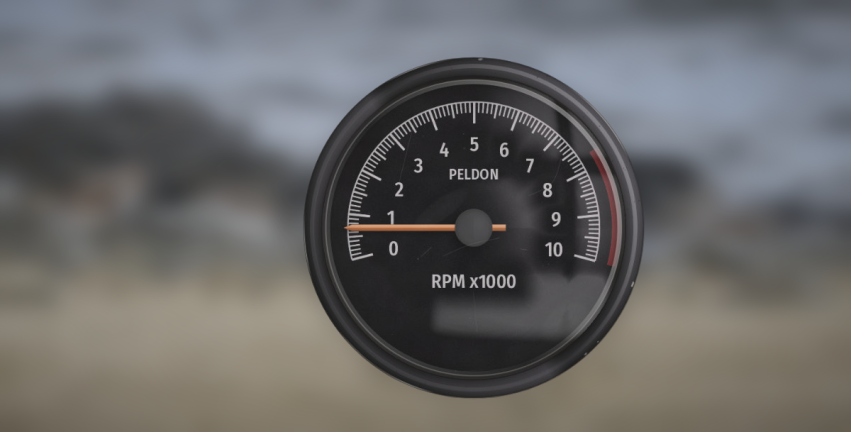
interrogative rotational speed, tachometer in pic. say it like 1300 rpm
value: 700 rpm
